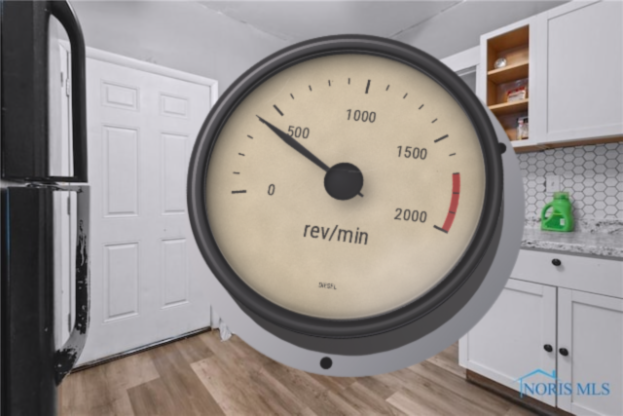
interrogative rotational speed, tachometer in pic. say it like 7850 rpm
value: 400 rpm
